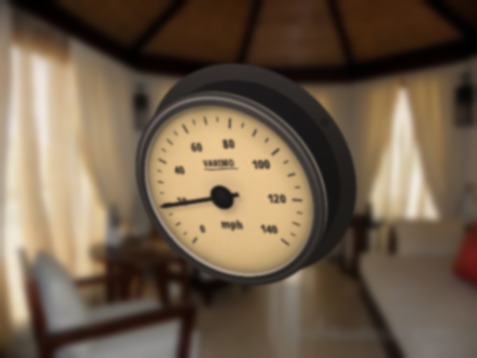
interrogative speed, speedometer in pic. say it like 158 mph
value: 20 mph
